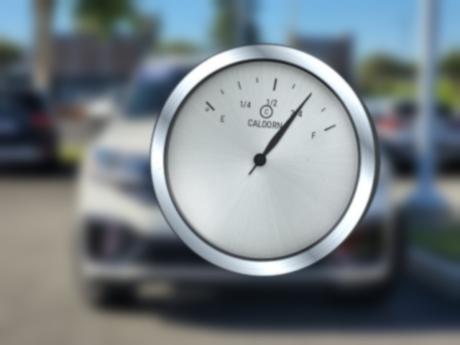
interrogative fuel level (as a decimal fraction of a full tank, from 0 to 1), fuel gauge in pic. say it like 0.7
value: 0.75
